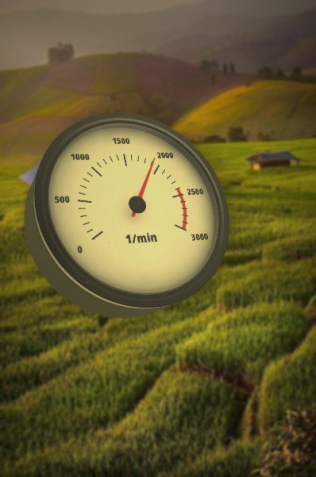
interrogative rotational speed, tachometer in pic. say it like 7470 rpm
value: 1900 rpm
